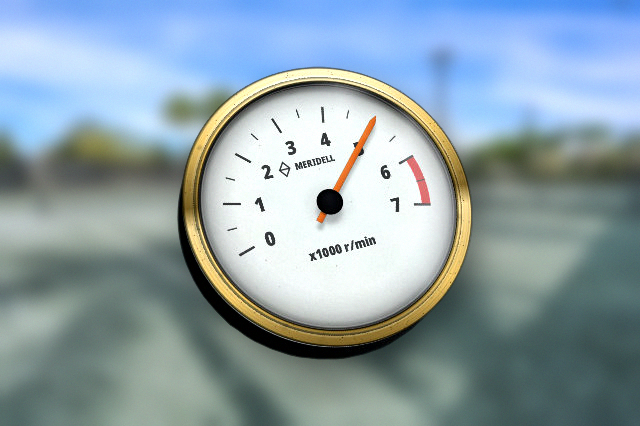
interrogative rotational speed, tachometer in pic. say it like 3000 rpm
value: 5000 rpm
